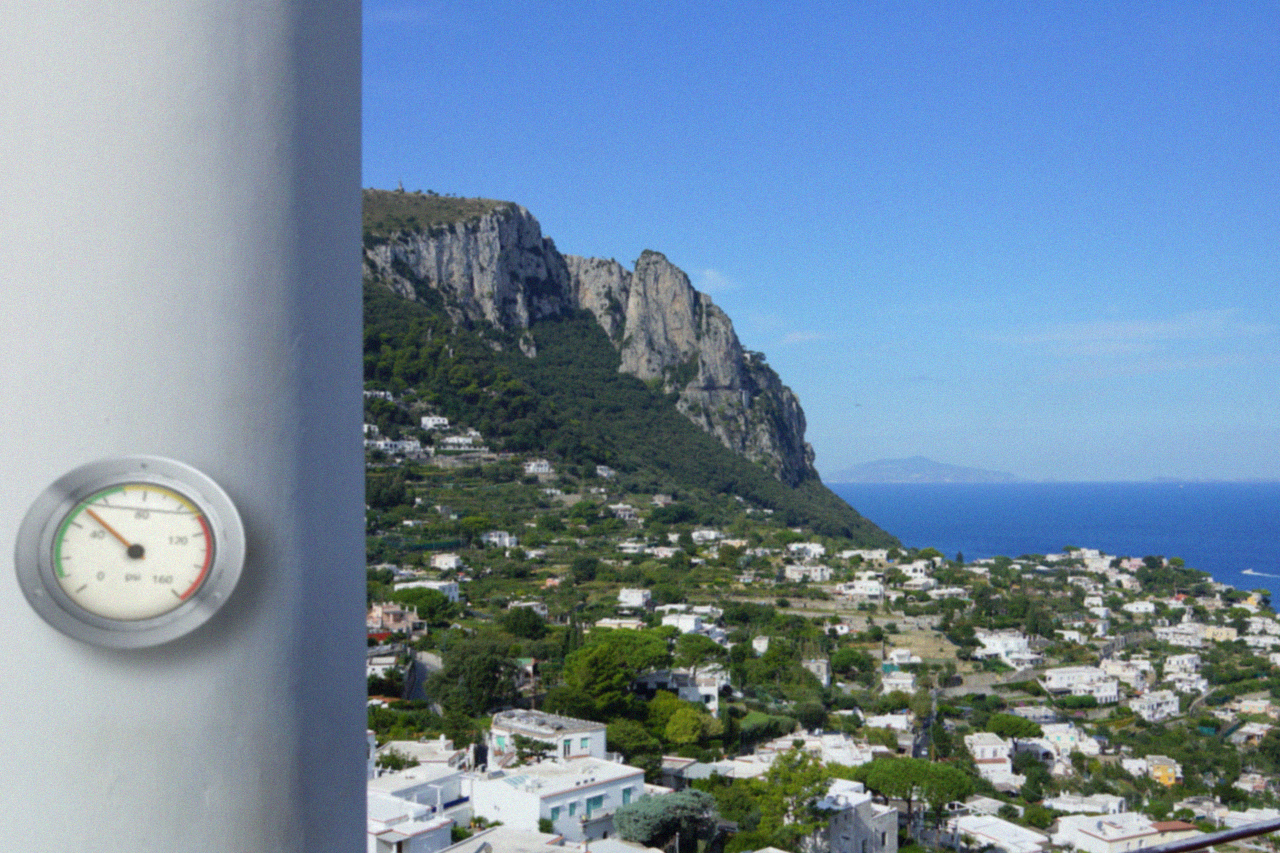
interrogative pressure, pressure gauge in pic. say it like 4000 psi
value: 50 psi
